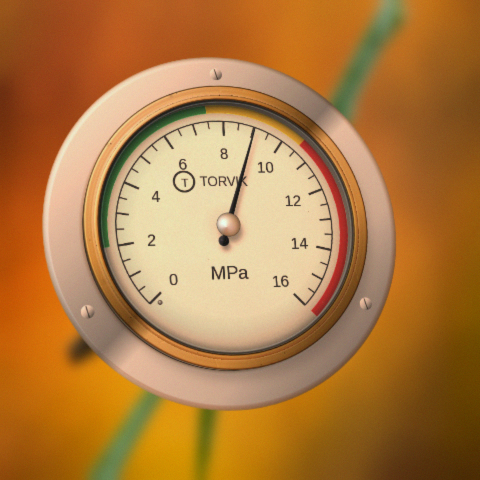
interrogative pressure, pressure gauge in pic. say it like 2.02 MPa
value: 9 MPa
